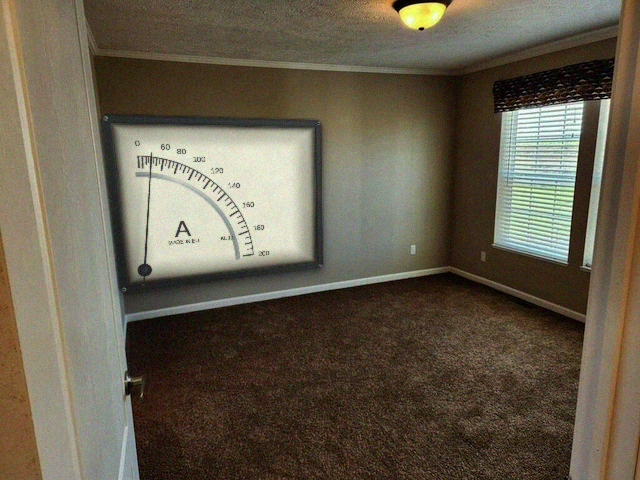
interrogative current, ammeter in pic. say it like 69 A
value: 40 A
